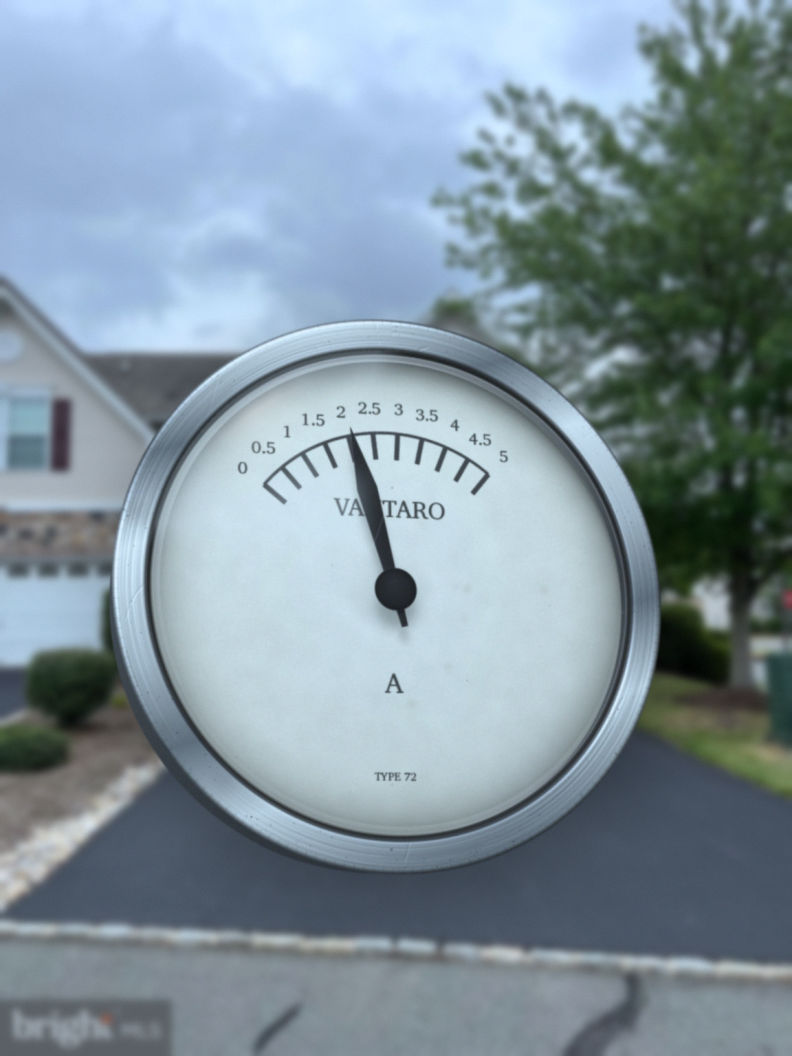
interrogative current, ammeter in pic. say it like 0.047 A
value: 2 A
